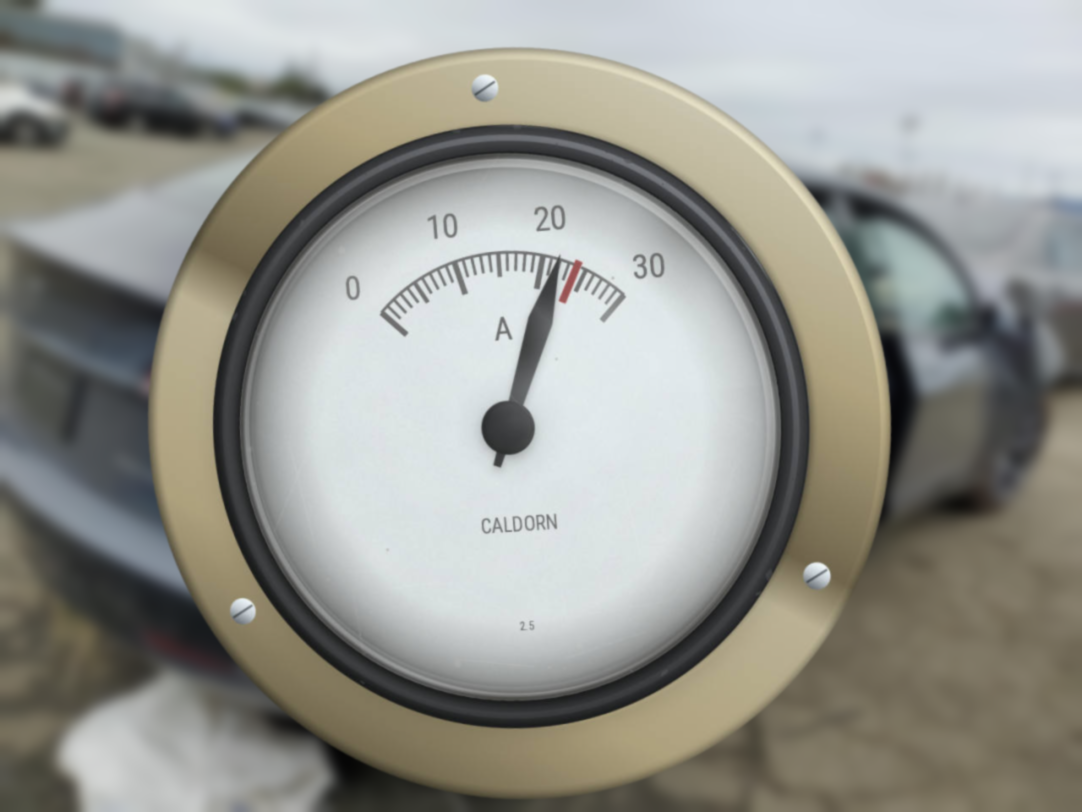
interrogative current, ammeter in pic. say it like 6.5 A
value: 22 A
